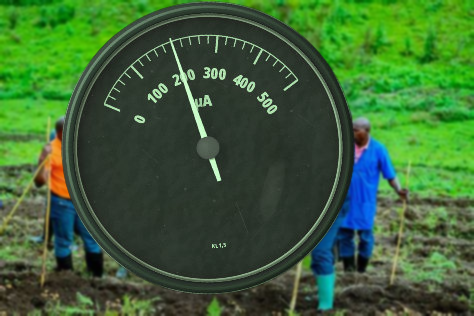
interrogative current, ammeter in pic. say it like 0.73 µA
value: 200 µA
